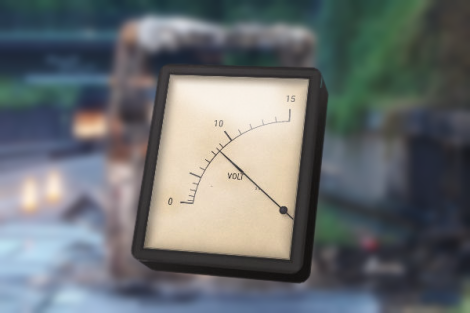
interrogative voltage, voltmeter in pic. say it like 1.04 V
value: 8.5 V
